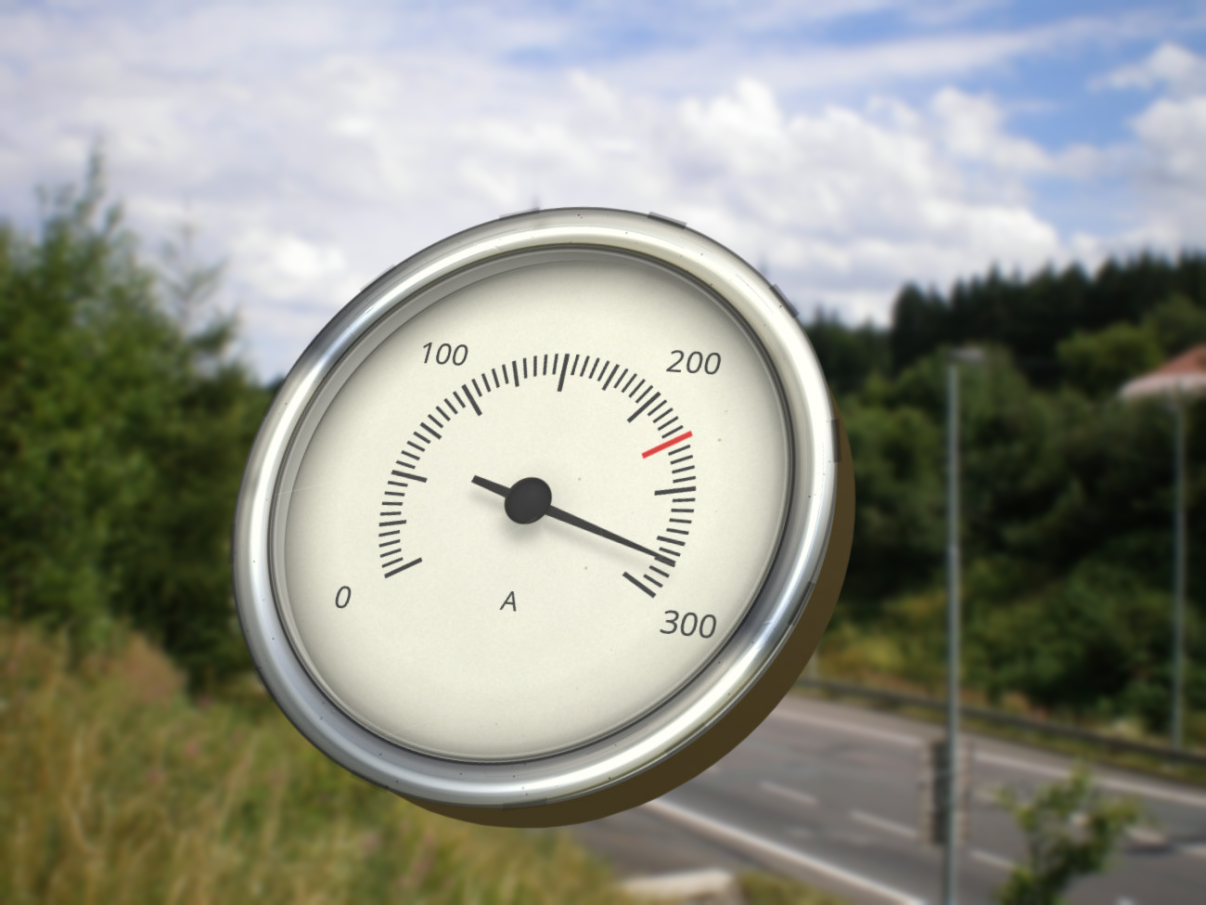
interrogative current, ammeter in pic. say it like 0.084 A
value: 285 A
